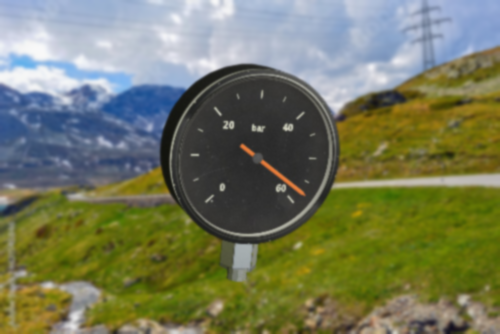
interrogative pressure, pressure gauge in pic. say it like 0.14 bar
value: 57.5 bar
